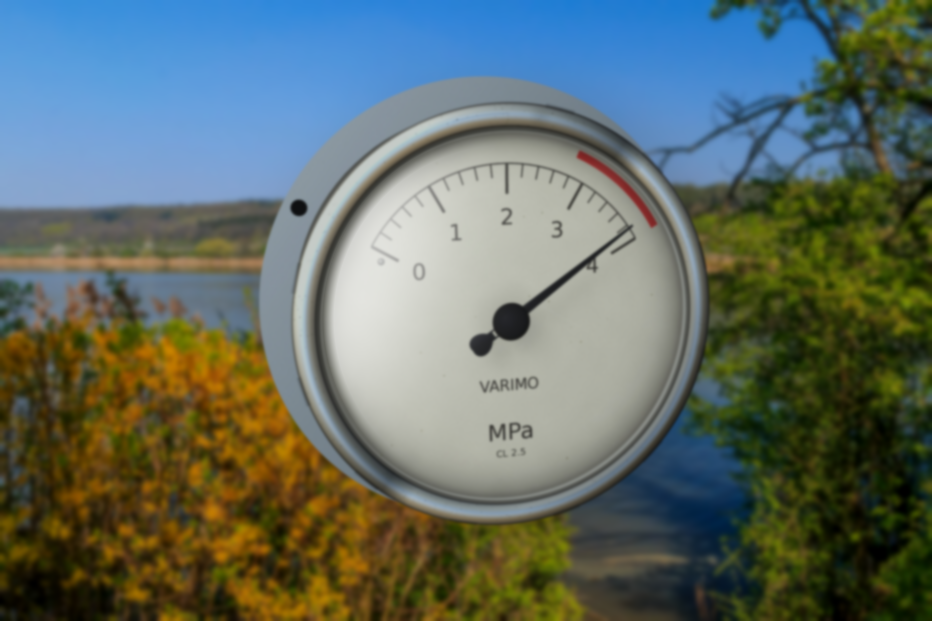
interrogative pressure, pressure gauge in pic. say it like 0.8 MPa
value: 3.8 MPa
